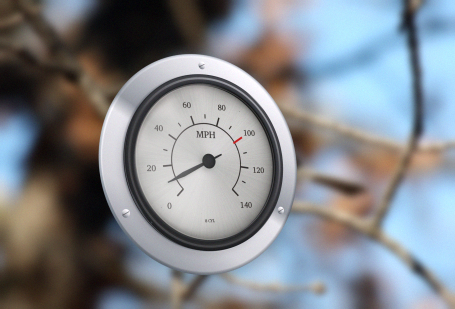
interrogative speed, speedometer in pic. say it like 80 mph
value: 10 mph
